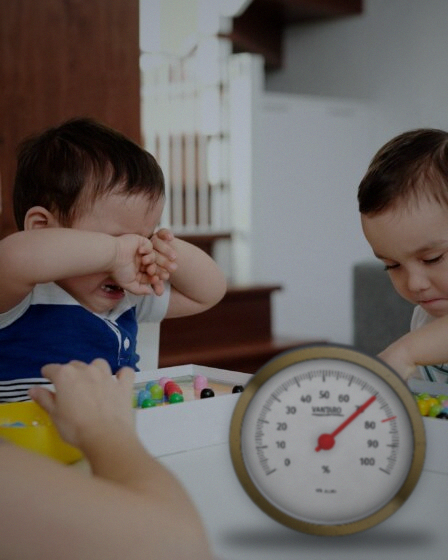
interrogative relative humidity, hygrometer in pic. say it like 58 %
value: 70 %
